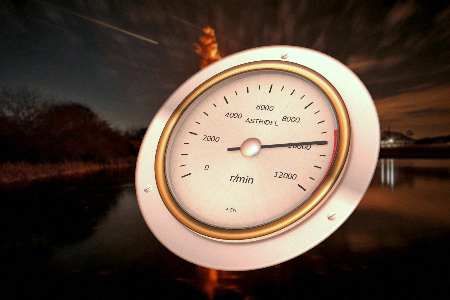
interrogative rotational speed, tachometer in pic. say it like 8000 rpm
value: 10000 rpm
